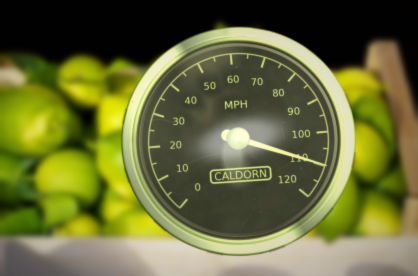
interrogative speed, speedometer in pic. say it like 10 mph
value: 110 mph
